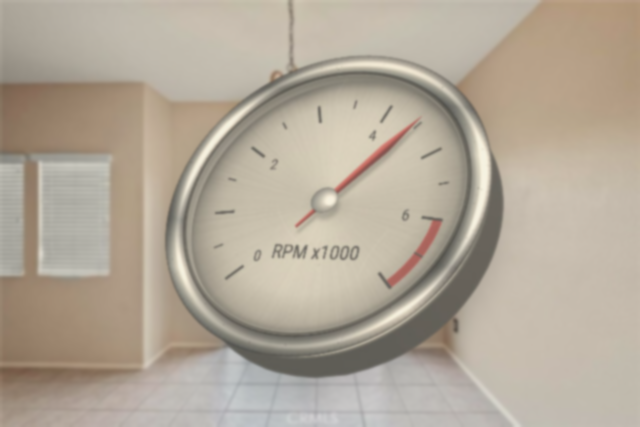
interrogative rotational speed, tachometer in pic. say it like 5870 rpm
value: 4500 rpm
